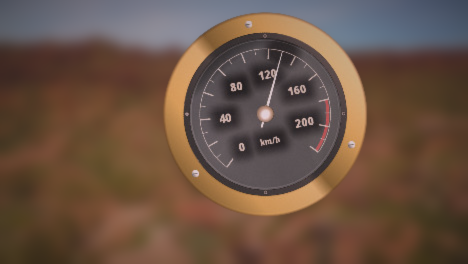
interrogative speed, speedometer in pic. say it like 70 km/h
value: 130 km/h
